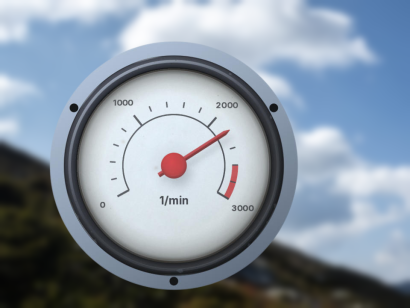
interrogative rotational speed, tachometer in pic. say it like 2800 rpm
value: 2200 rpm
